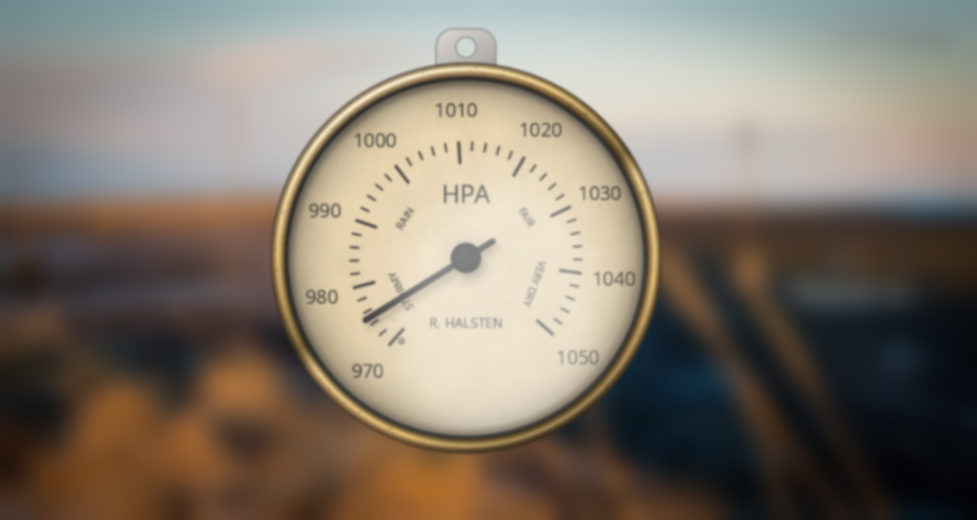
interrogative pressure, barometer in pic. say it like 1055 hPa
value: 975 hPa
